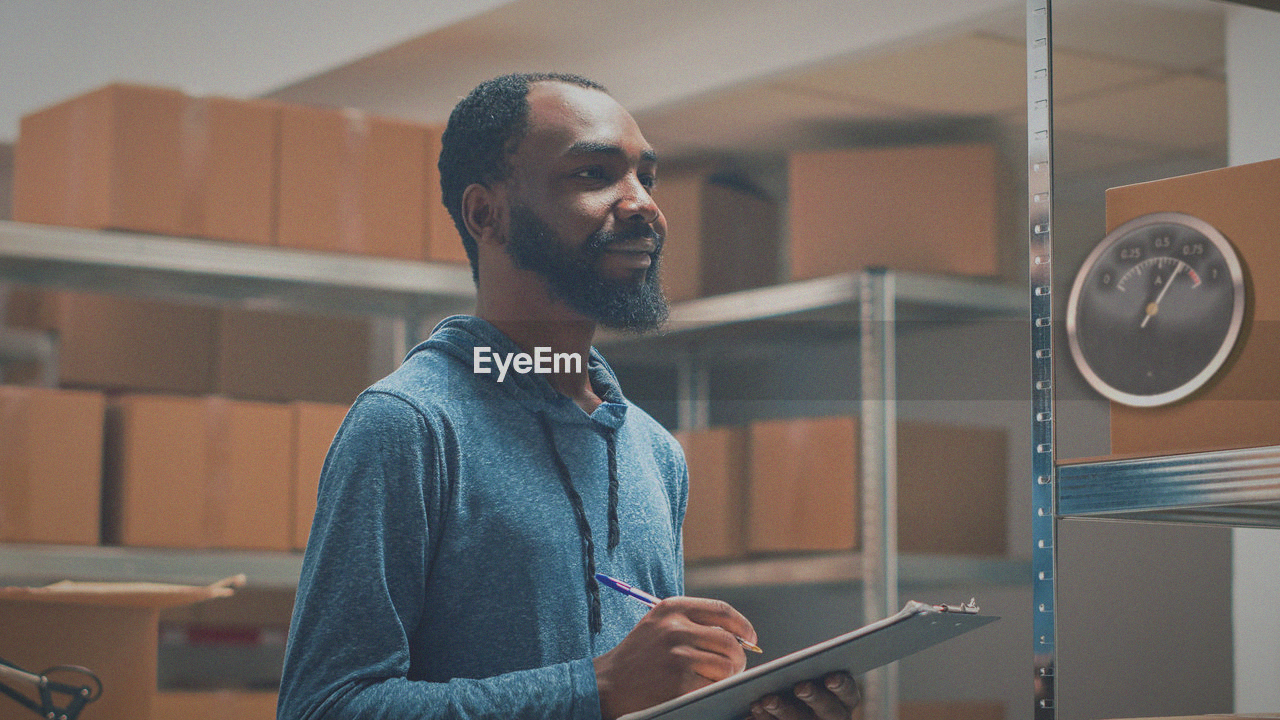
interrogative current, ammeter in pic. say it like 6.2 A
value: 0.75 A
